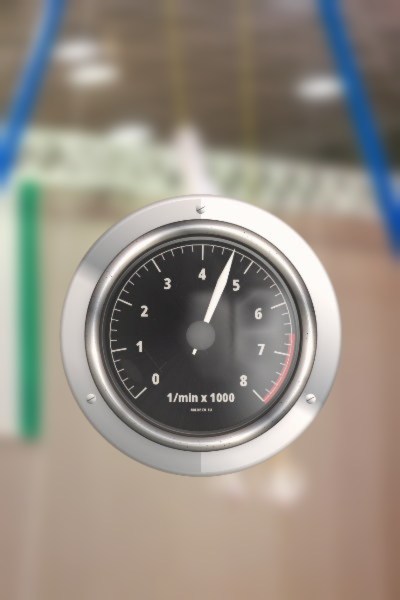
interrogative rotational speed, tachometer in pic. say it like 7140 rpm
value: 4600 rpm
